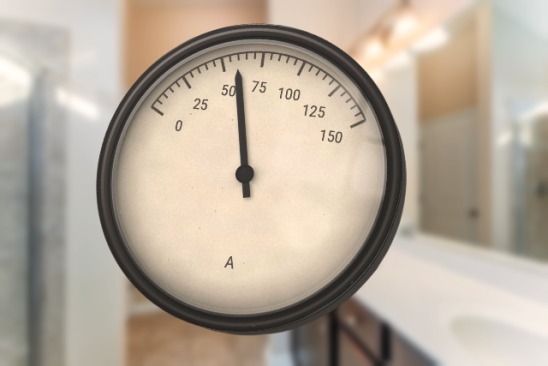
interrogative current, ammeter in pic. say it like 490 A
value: 60 A
